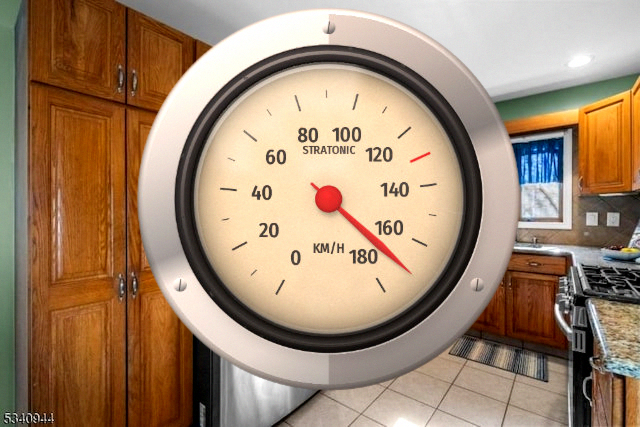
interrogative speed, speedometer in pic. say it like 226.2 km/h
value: 170 km/h
